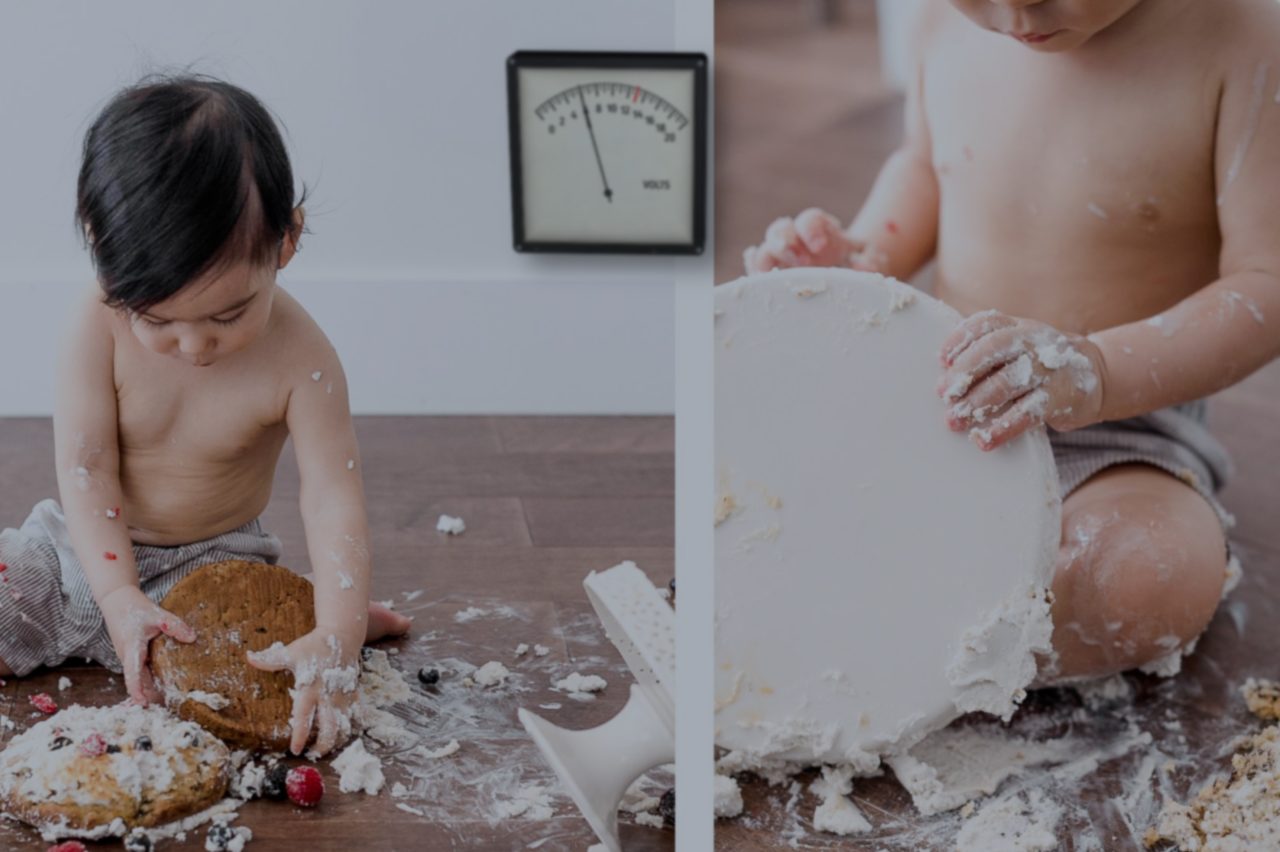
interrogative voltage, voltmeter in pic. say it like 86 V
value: 6 V
